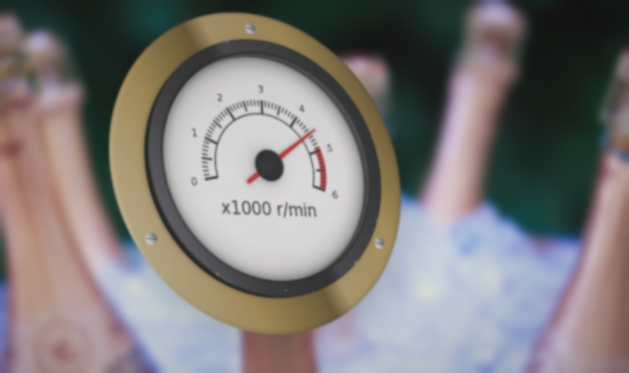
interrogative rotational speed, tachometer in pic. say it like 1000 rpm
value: 4500 rpm
